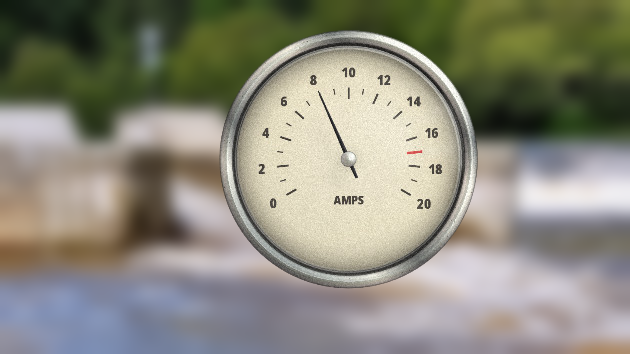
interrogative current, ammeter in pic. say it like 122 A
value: 8 A
